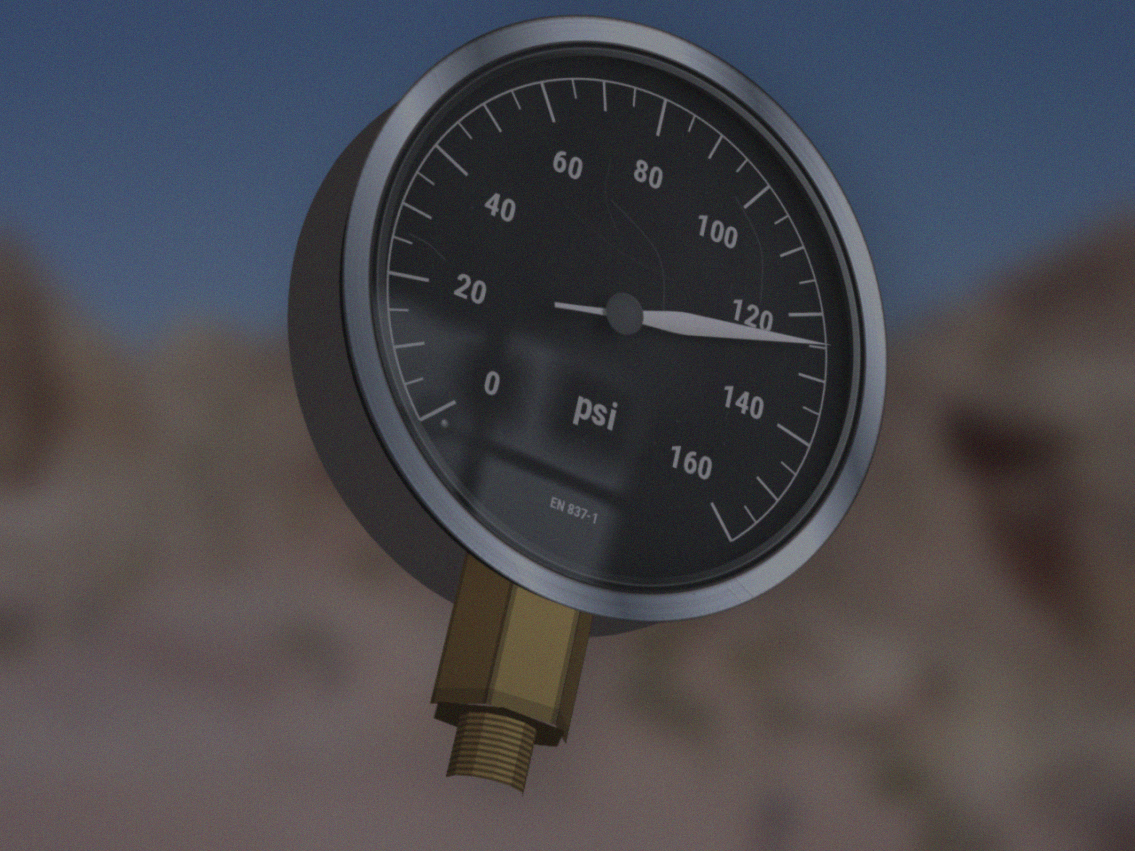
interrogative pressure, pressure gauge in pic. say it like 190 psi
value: 125 psi
